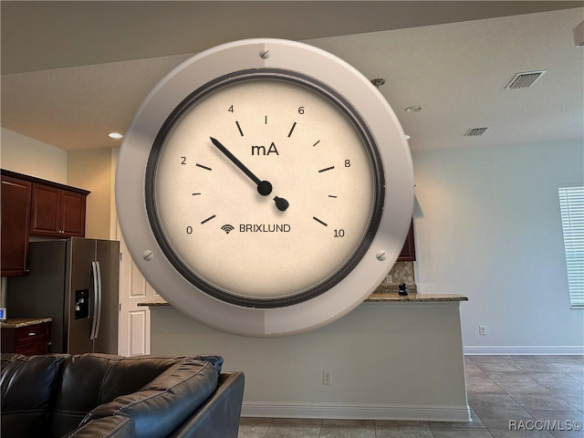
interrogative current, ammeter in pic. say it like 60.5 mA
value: 3 mA
